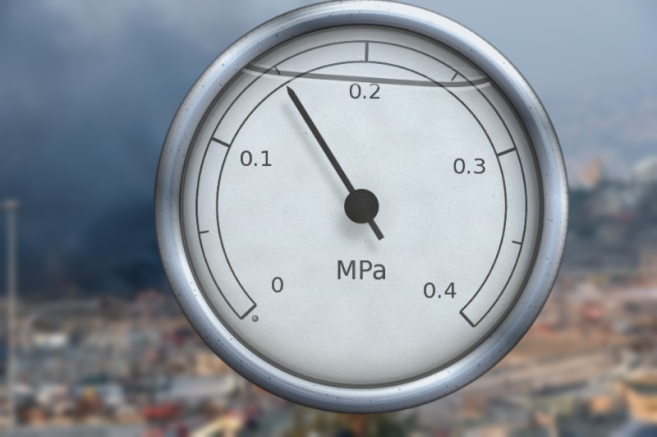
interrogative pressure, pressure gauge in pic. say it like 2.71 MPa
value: 0.15 MPa
